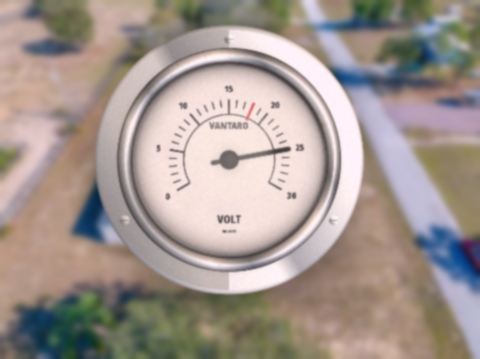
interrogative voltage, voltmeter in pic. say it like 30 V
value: 25 V
